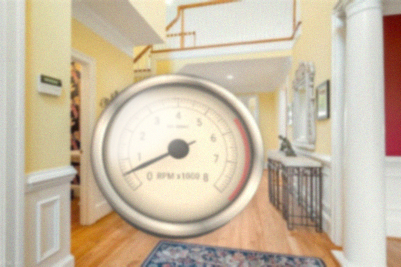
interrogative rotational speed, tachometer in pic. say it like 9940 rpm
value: 500 rpm
